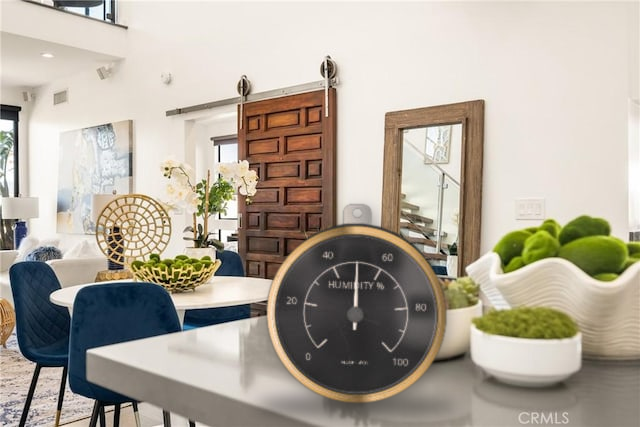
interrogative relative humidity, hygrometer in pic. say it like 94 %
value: 50 %
